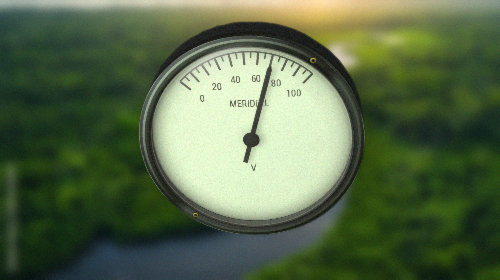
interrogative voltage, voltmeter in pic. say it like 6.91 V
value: 70 V
